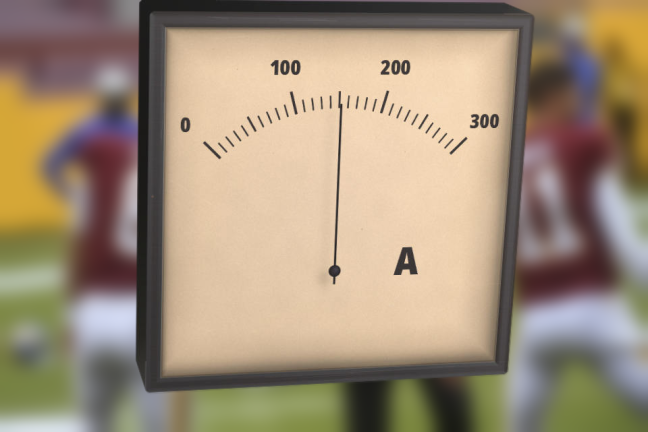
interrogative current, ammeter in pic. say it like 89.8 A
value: 150 A
